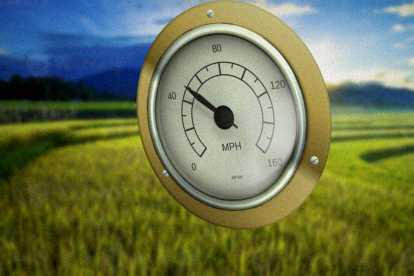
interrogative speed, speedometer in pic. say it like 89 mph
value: 50 mph
